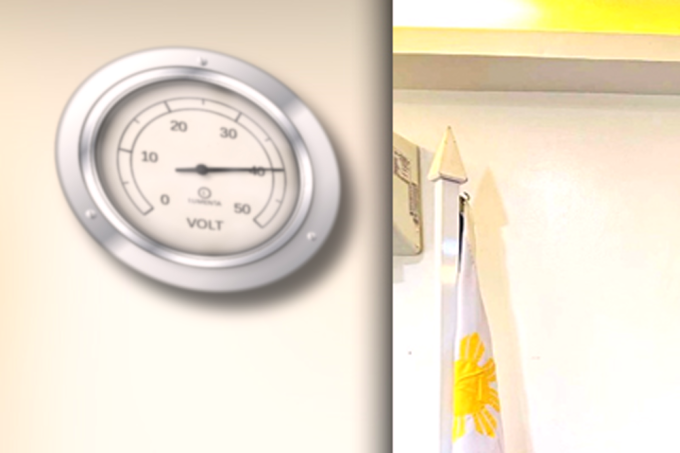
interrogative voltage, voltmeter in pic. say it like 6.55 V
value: 40 V
